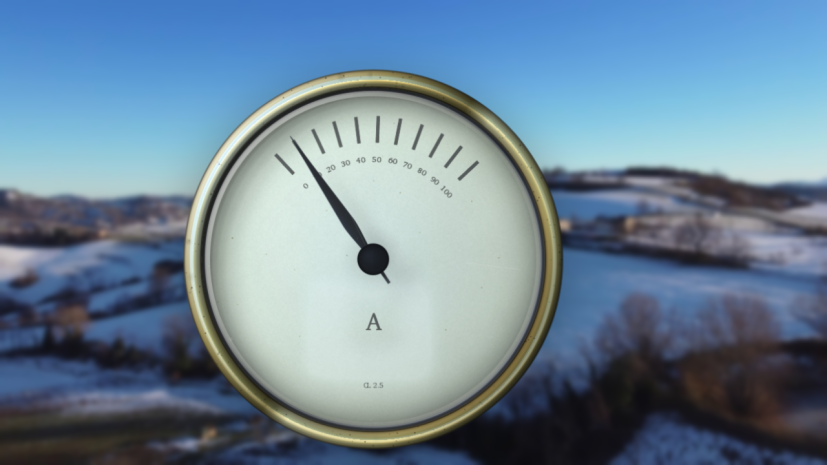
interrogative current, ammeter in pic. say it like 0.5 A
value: 10 A
